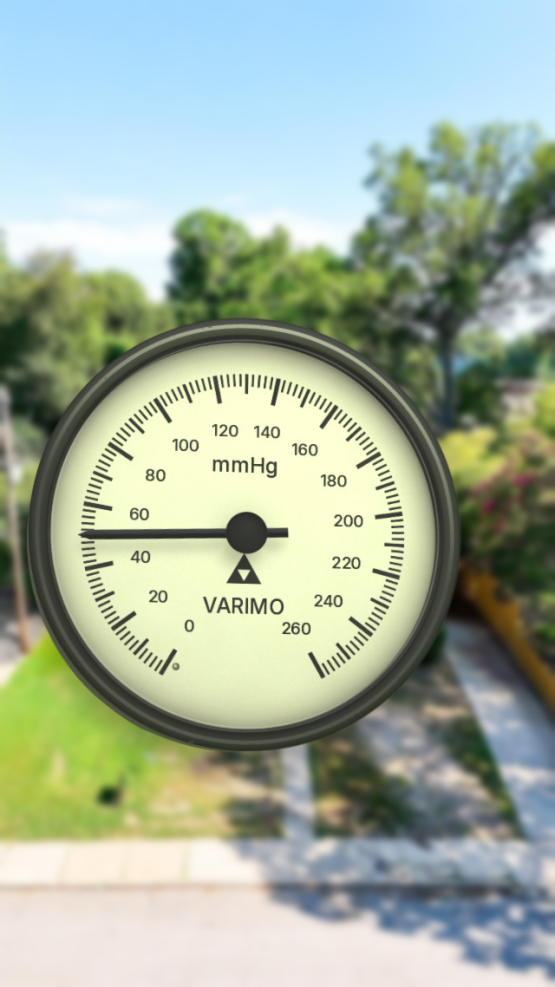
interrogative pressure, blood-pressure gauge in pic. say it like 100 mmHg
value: 50 mmHg
